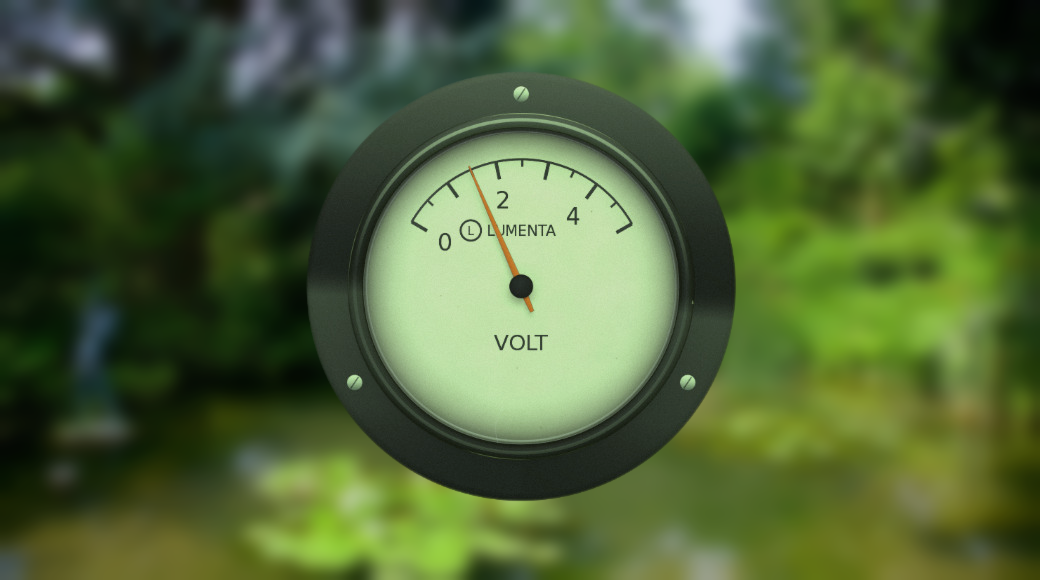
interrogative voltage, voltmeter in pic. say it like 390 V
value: 1.5 V
